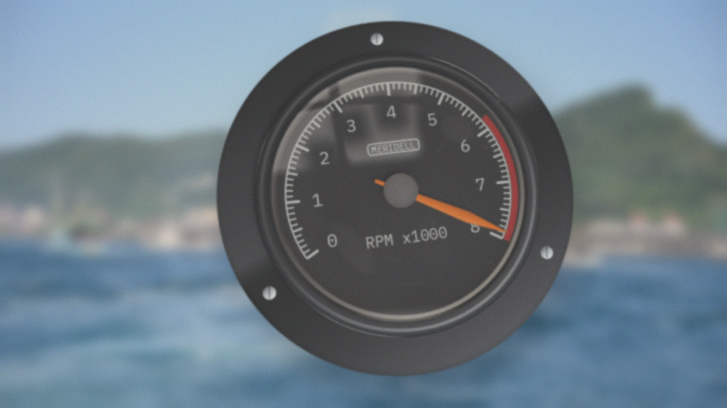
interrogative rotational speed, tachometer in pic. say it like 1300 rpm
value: 7900 rpm
